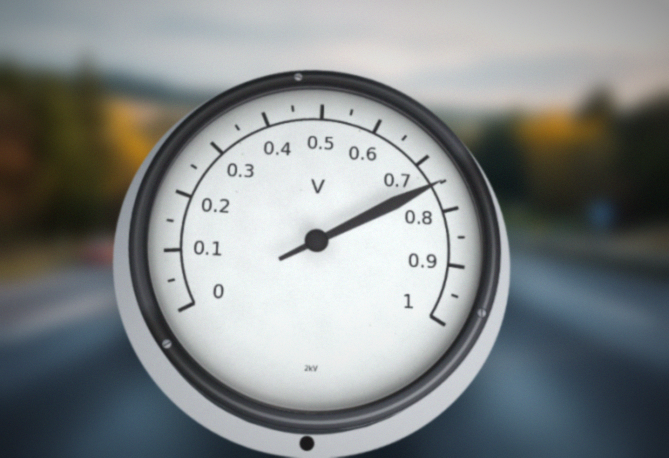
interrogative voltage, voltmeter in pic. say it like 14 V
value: 0.75 V
